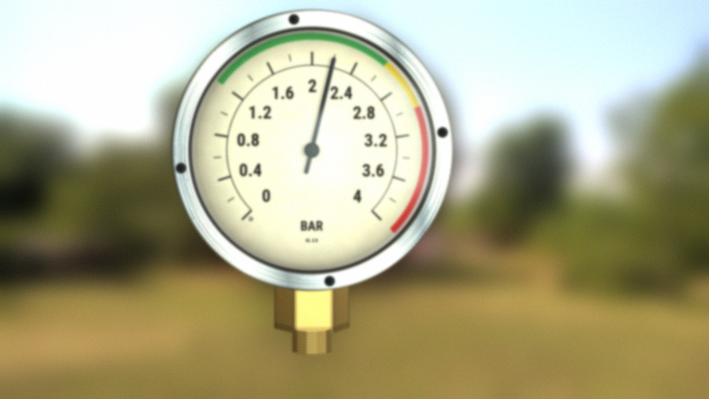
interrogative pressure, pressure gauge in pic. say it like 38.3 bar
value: 2.2 bar
